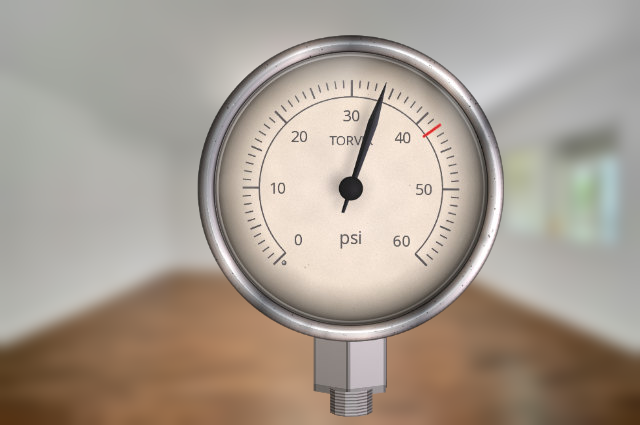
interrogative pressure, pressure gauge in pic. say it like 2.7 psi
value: 34 psi
